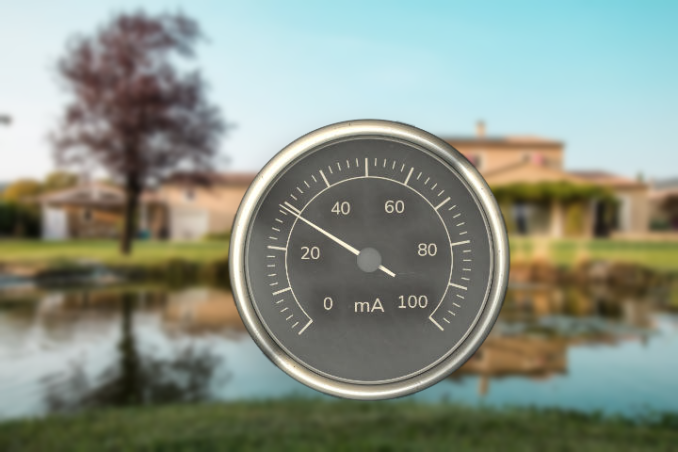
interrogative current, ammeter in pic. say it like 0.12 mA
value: 29 mA
